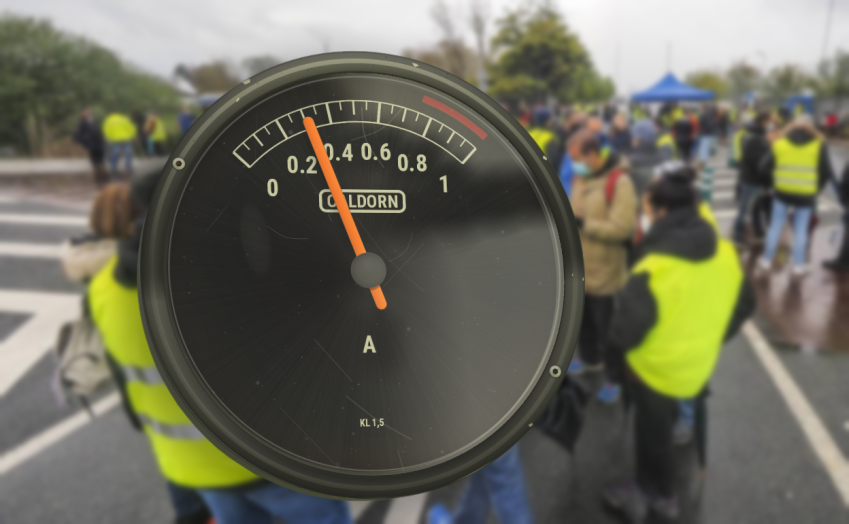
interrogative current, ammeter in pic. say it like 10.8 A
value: 0.3 A
